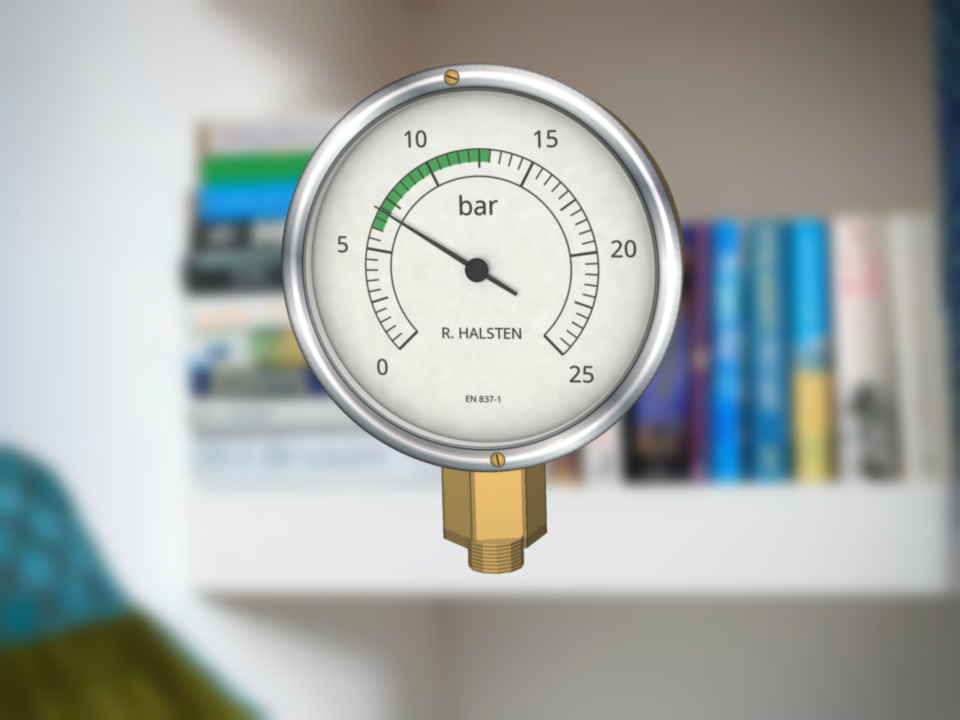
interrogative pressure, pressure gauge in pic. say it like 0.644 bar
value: 7 bar
